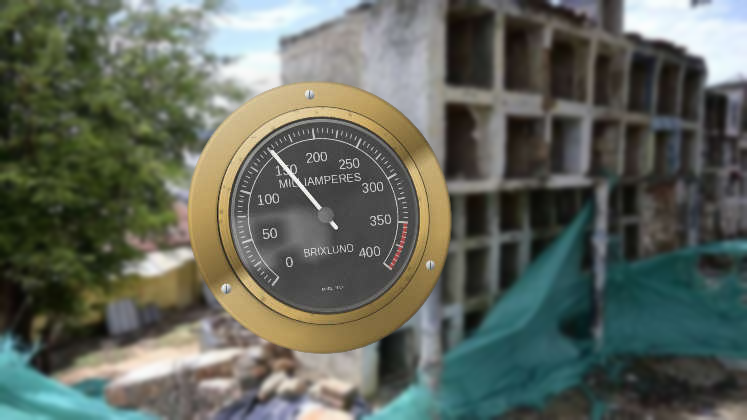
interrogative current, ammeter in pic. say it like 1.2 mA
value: 150 mA
